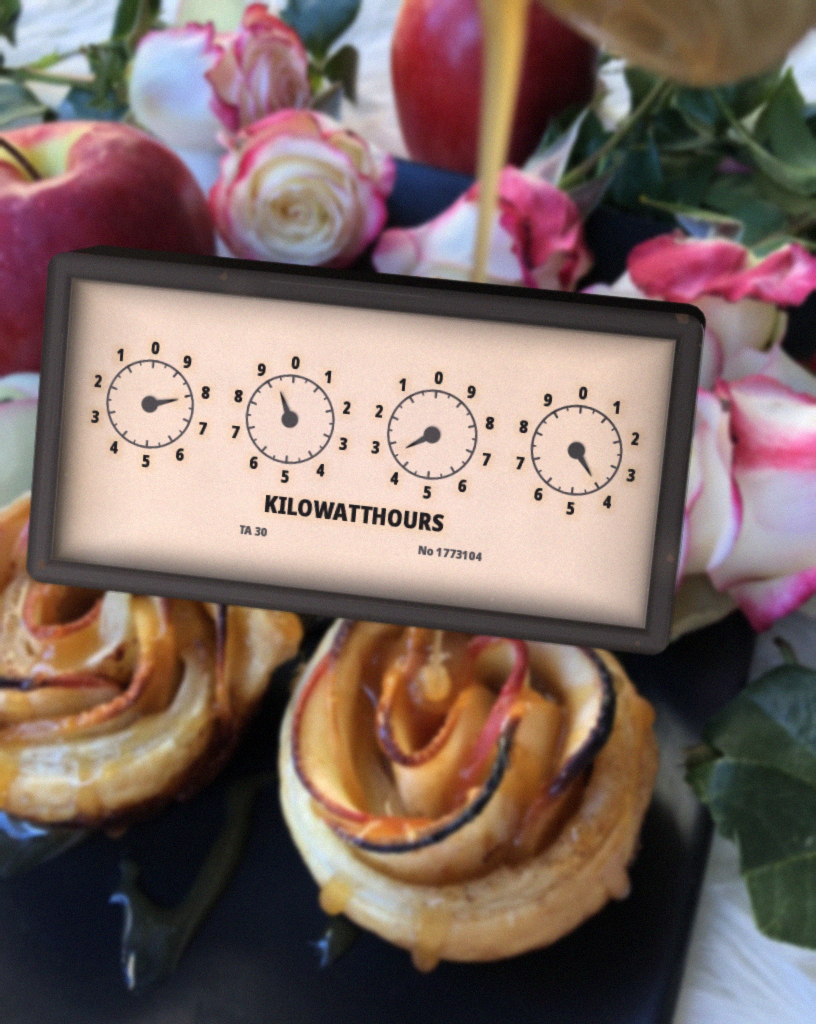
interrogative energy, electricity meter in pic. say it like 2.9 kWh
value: 7934 kWh
